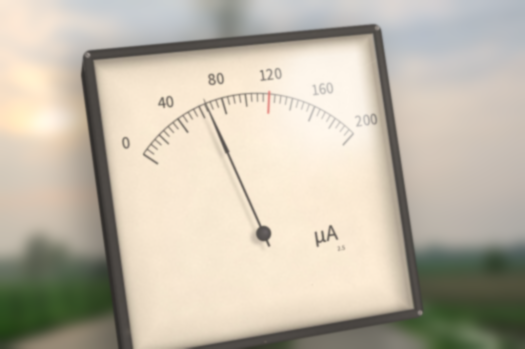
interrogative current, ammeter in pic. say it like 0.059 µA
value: 65 µA
